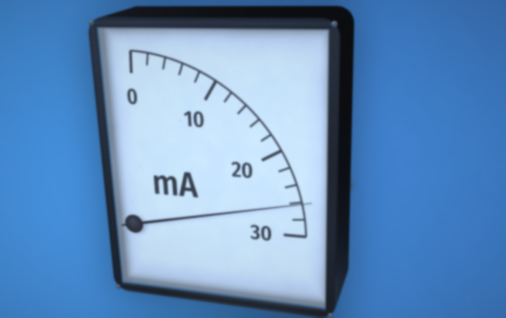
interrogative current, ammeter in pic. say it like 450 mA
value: 26 mA
